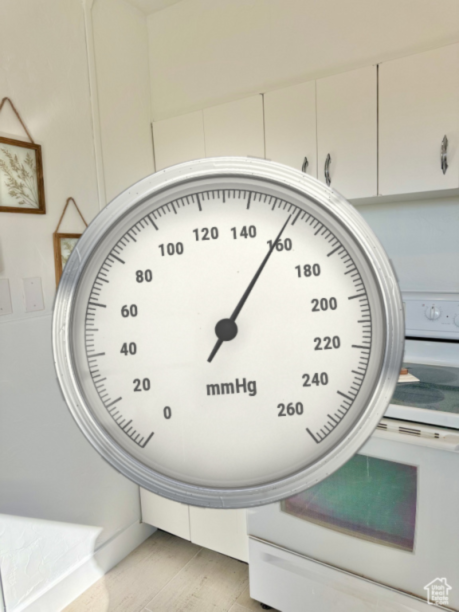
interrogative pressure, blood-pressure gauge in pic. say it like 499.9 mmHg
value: 158 mmHg
